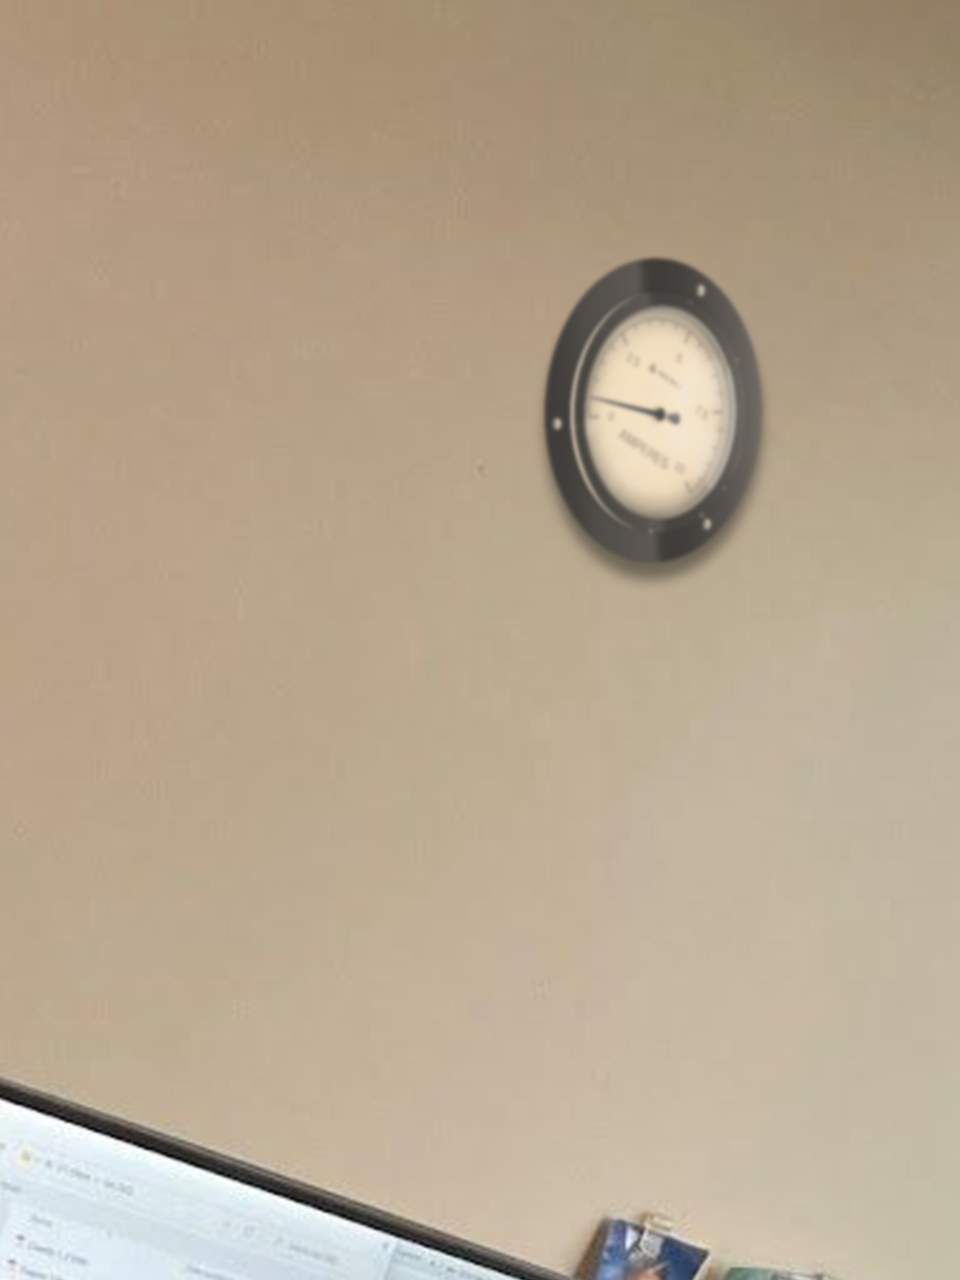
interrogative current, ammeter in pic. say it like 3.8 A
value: 0.5 A
